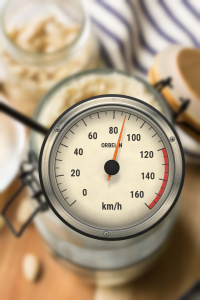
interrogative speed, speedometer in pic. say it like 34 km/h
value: 87.5 km/h
